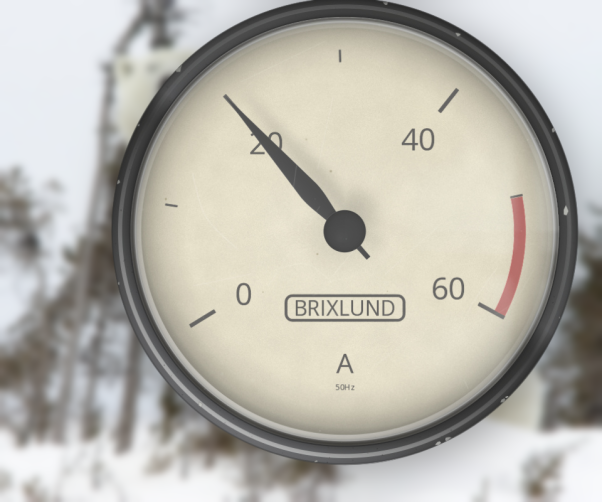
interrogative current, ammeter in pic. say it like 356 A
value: 20 A
